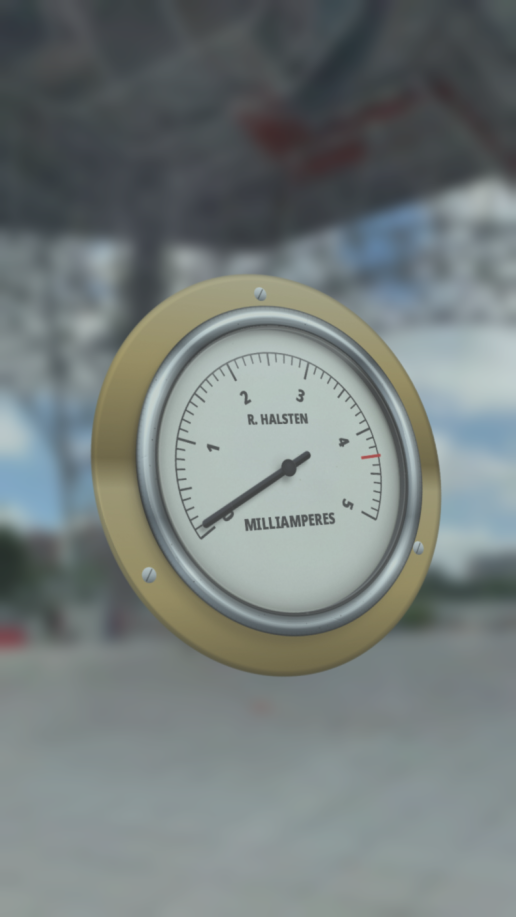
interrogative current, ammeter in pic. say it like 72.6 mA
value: 0.1 mA
